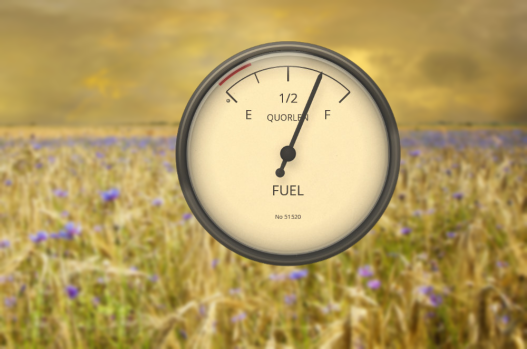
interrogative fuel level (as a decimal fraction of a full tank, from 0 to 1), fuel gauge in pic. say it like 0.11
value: 0.75
